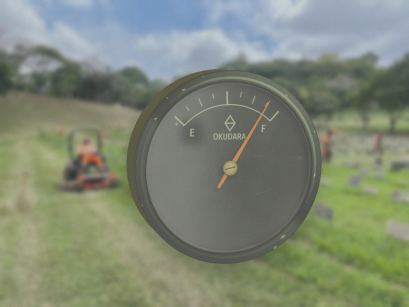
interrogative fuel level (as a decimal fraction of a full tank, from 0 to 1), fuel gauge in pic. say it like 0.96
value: 0.875
